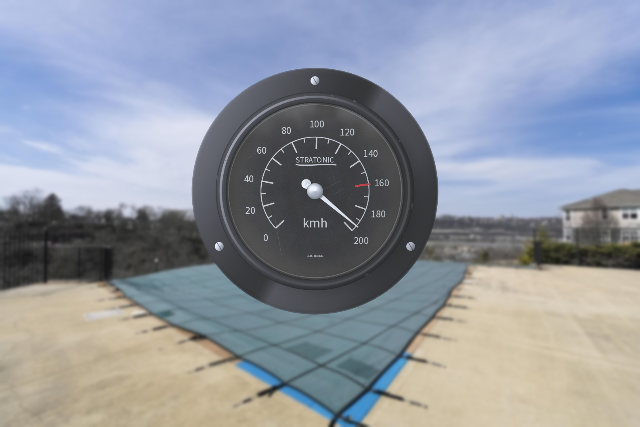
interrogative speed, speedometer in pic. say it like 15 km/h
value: 195 km/h
